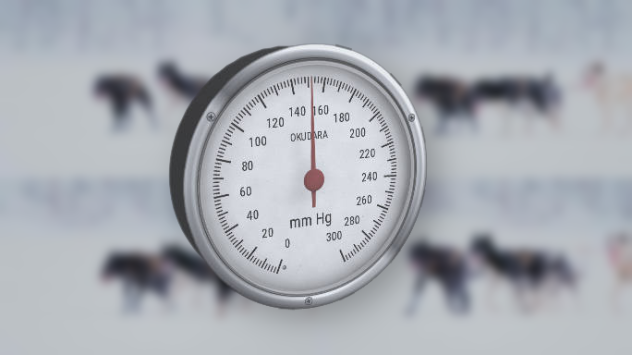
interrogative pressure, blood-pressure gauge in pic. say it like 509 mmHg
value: 150 mmHg
